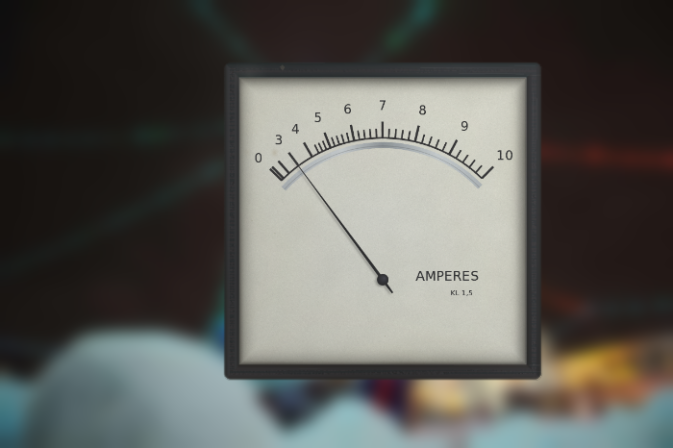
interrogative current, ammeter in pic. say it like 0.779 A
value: 3 A
